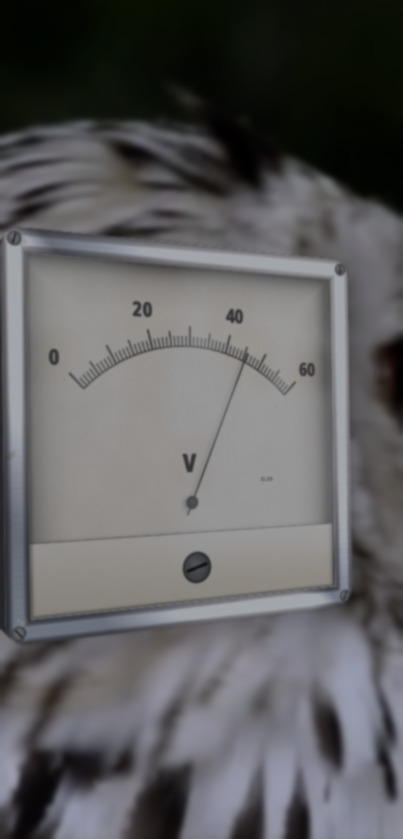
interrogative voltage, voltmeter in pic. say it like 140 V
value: 45 V
